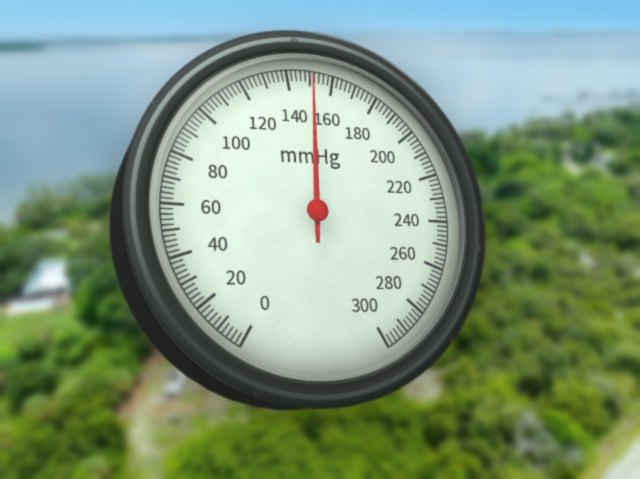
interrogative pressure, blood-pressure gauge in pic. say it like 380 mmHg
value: 150 mmHg
